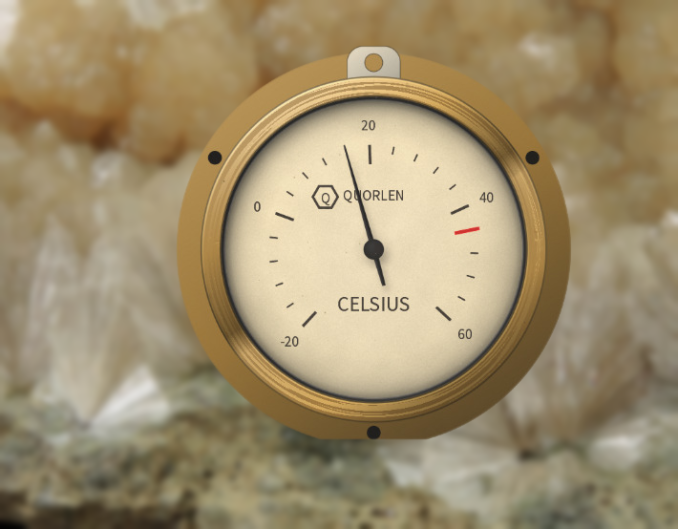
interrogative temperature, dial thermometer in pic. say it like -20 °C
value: 16 °C
